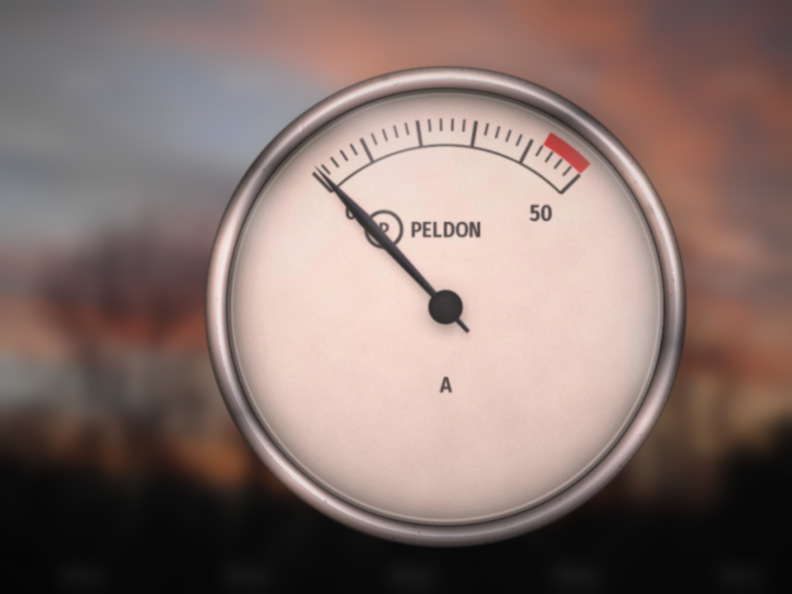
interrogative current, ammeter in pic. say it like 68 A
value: 1 A
